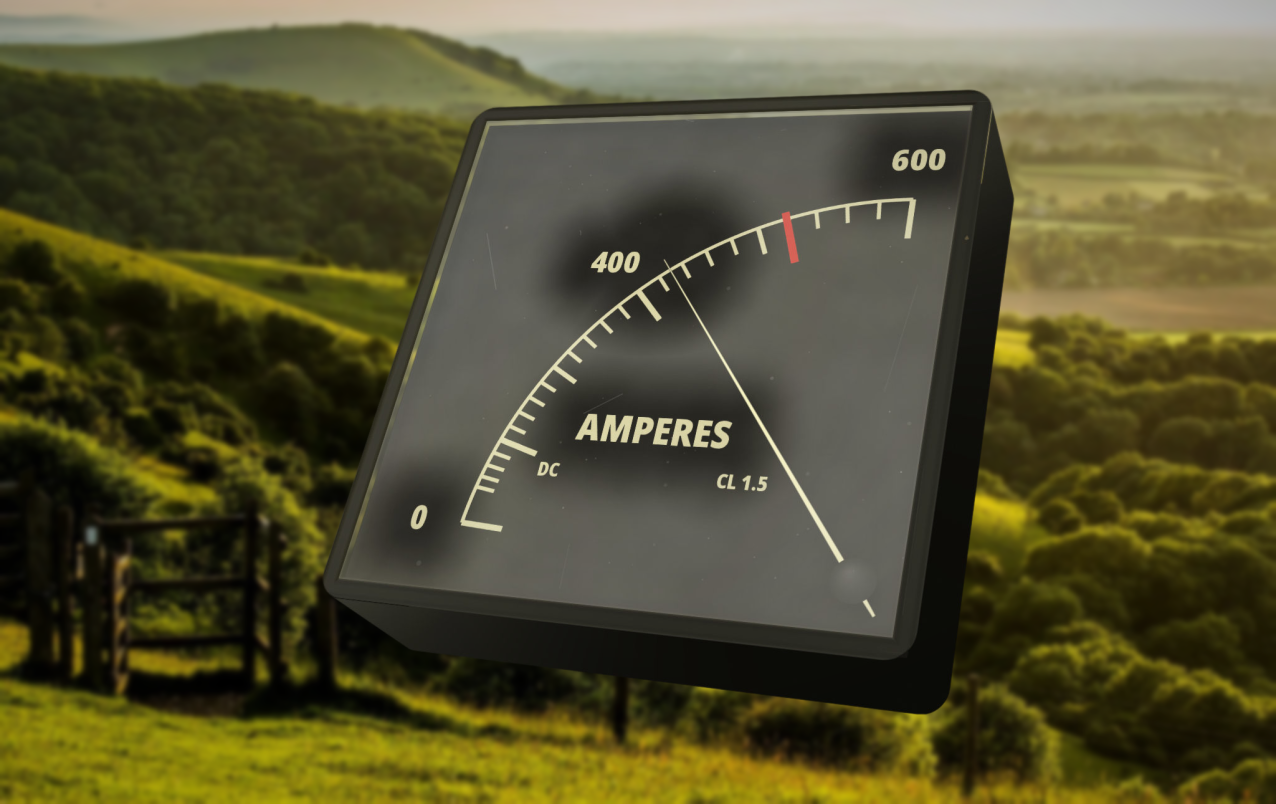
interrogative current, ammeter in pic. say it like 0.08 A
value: 430 A
